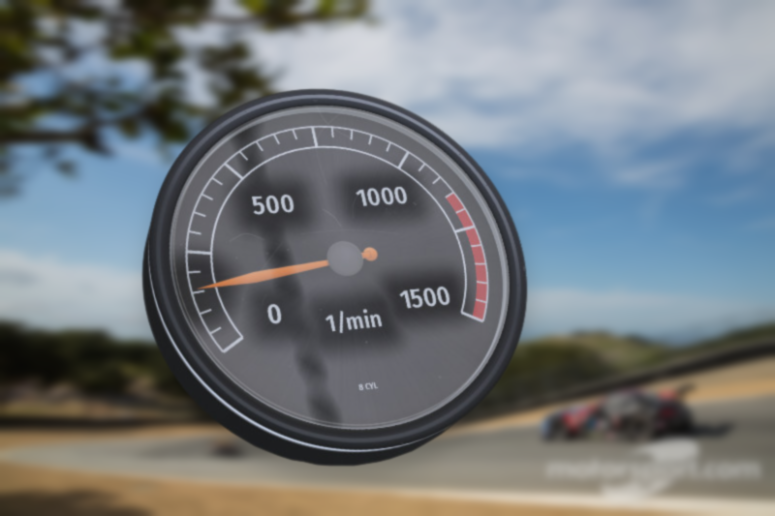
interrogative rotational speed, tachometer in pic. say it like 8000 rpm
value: 150 rpm
